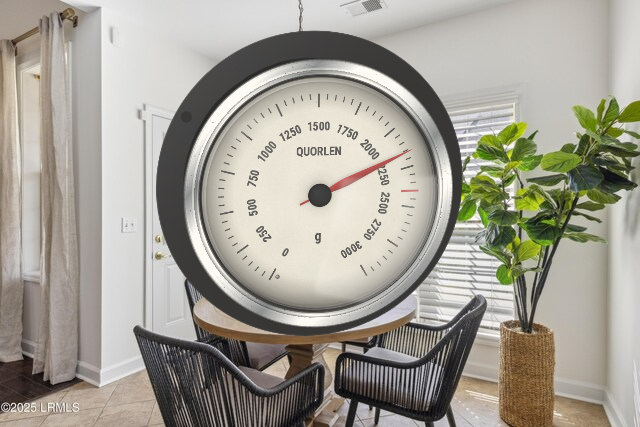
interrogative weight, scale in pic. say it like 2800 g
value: 2150 g
